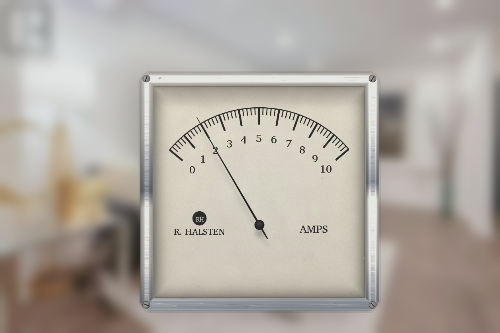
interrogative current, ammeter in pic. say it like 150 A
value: 2 A
